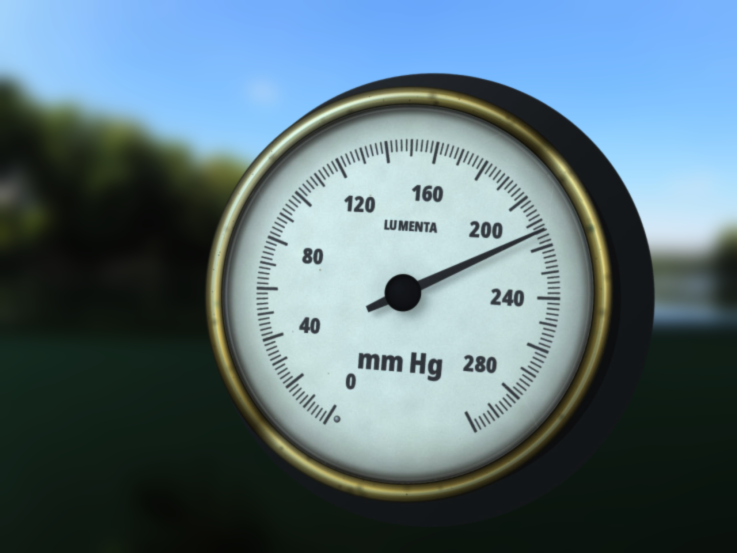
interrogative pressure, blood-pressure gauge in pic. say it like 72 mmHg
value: 214 mmHg
